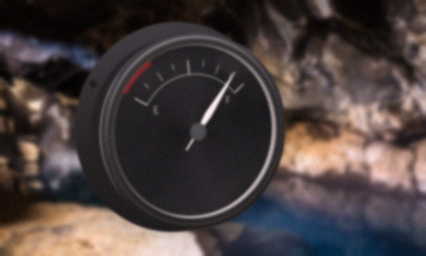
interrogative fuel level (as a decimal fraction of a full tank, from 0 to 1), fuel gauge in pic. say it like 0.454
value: 0.875
